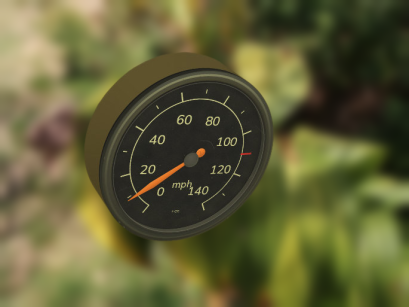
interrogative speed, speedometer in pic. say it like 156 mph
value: 10 mph
